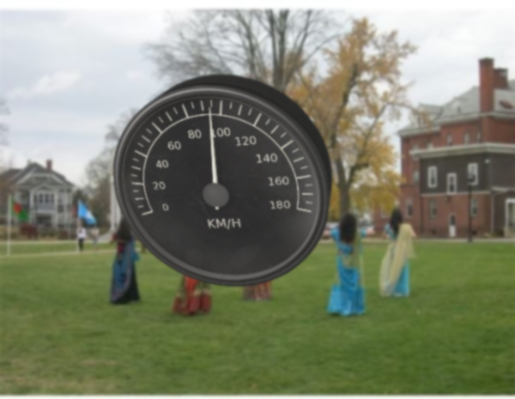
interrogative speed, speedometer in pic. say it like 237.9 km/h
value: 95 km/h
